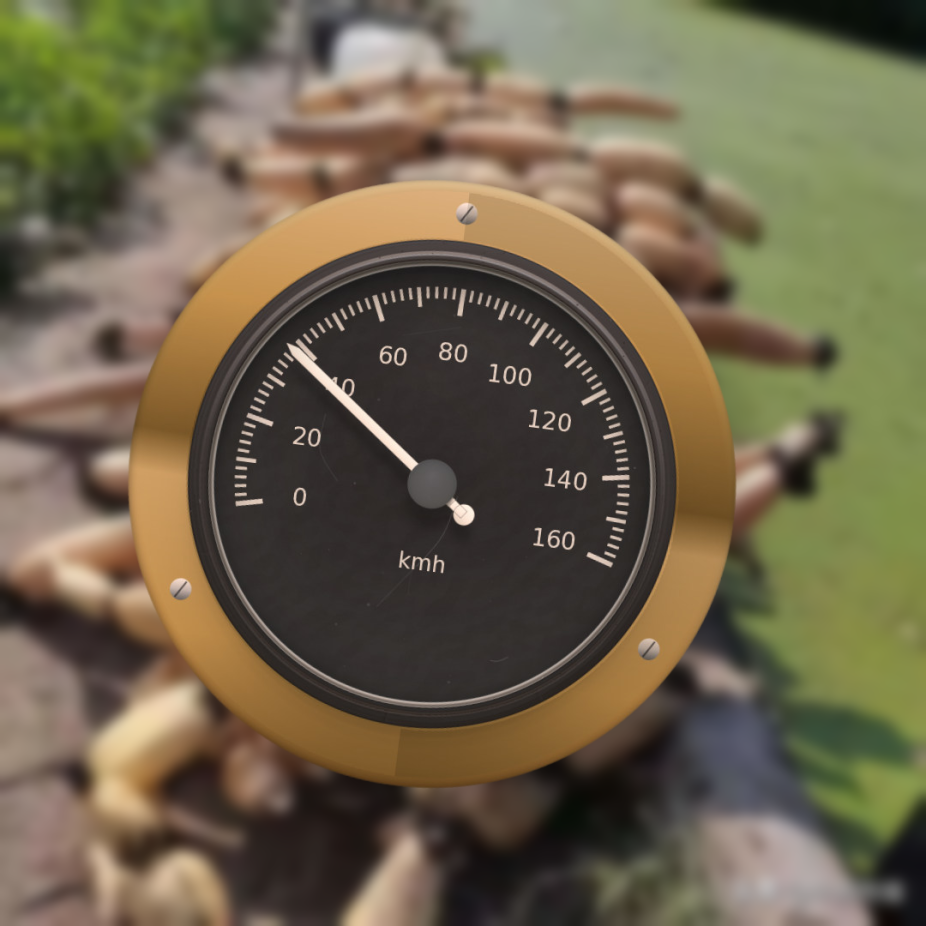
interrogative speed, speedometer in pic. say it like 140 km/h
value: 38 km/h
